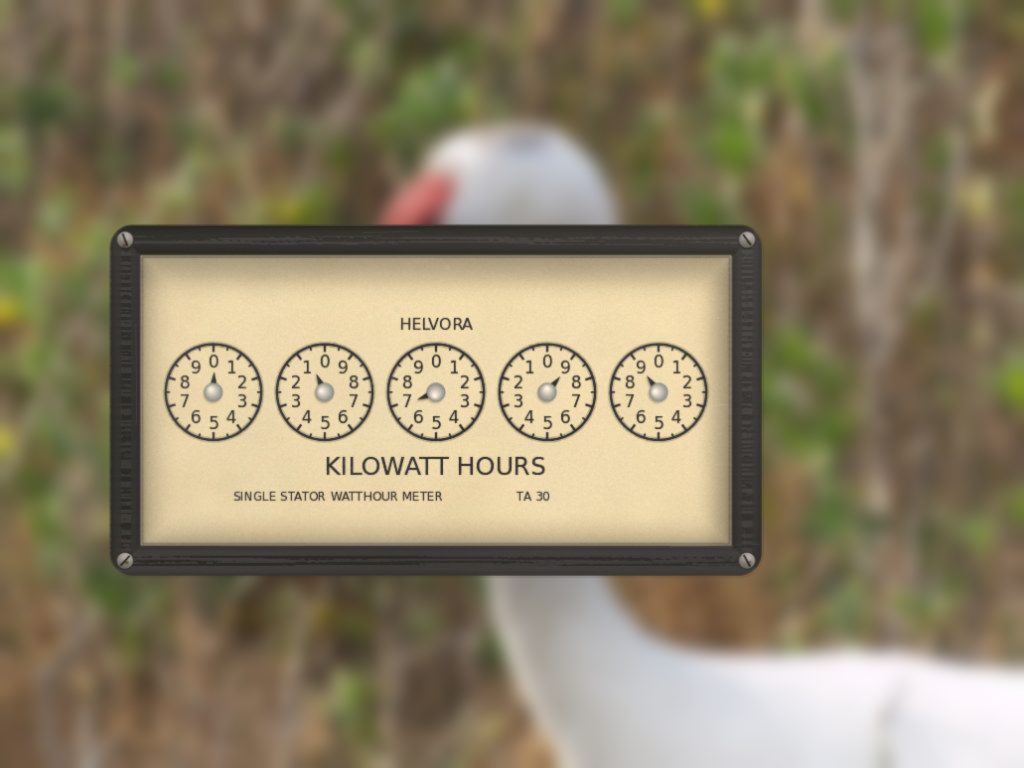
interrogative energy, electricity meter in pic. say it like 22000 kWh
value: 689 kWh
